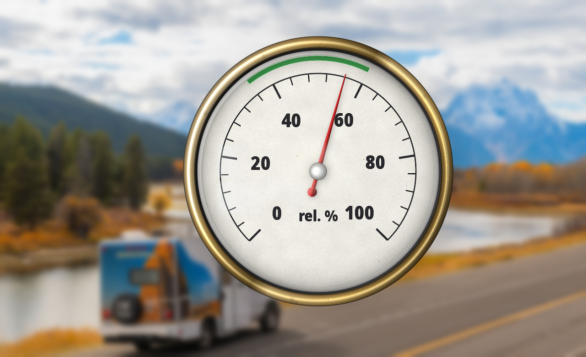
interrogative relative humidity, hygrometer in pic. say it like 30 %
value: 56 %
